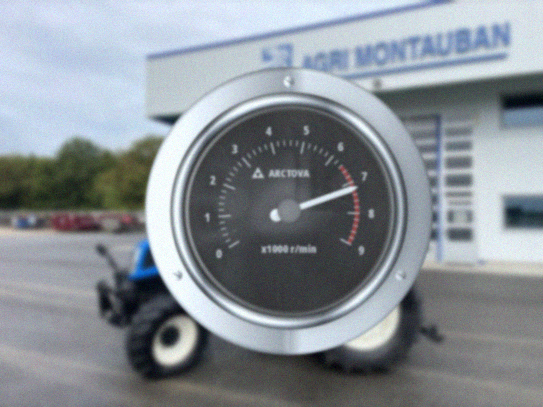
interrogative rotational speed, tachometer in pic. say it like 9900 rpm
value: 7200 rpm
